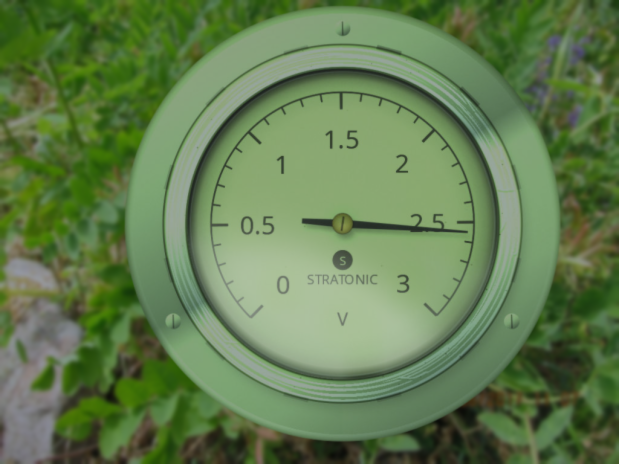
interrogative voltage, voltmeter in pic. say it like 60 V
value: 2.55 V
